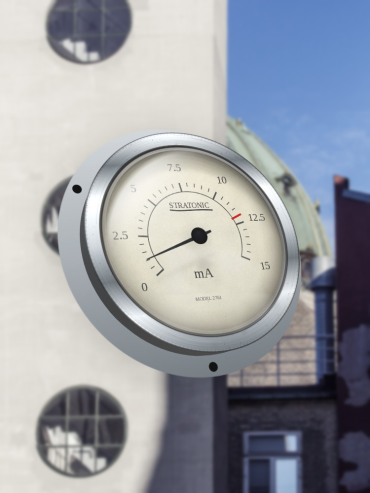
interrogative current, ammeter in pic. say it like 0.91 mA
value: 1 mA
